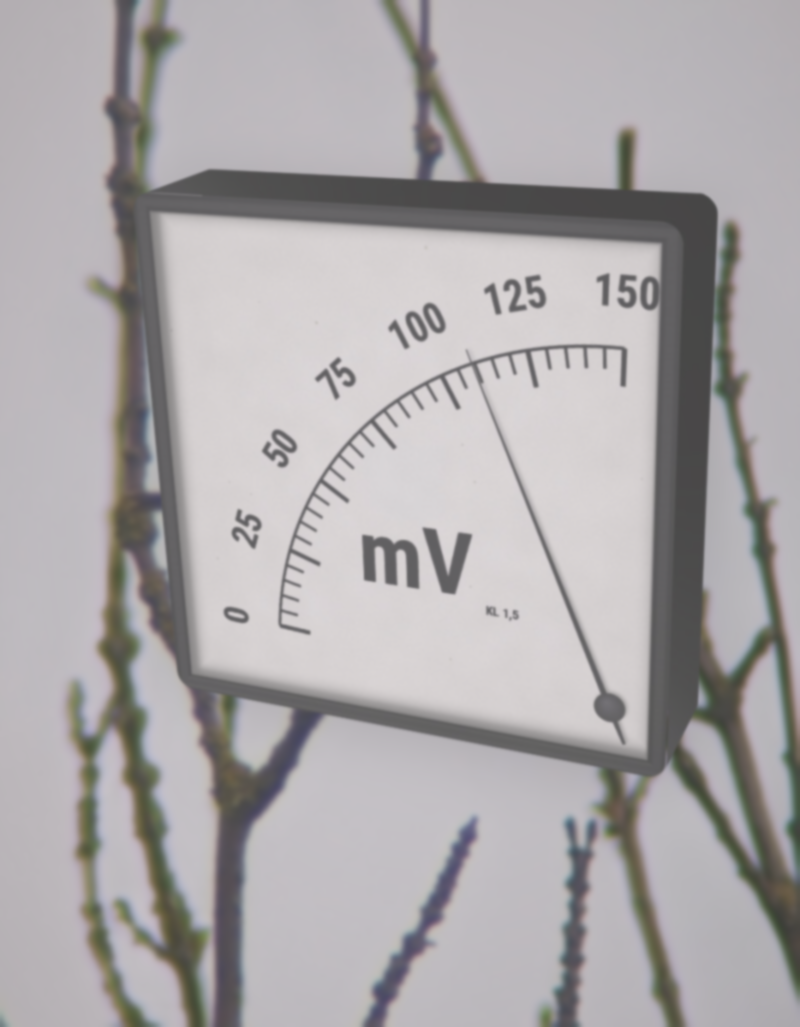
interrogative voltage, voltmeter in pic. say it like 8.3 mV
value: 110 mV
